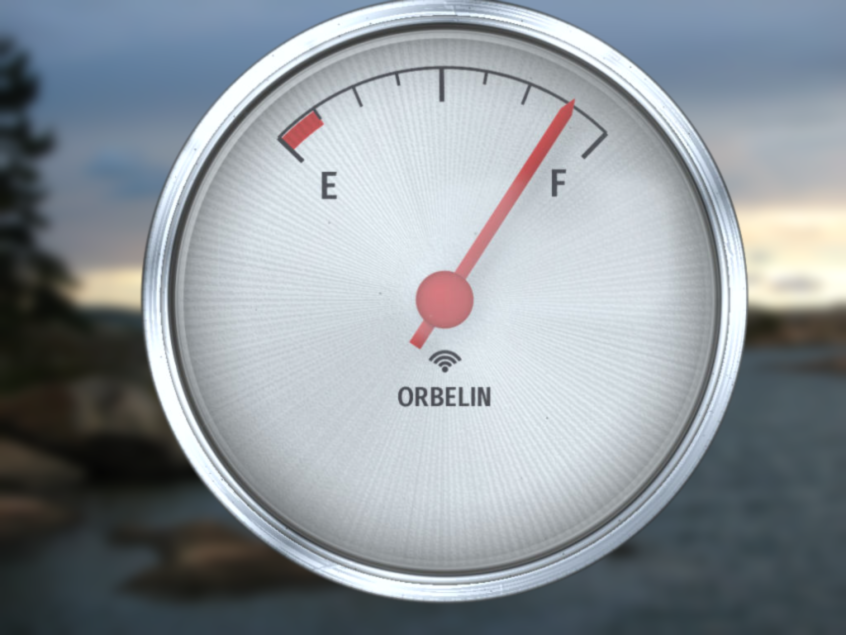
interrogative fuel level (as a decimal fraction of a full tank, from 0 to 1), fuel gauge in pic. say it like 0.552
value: 0.875
